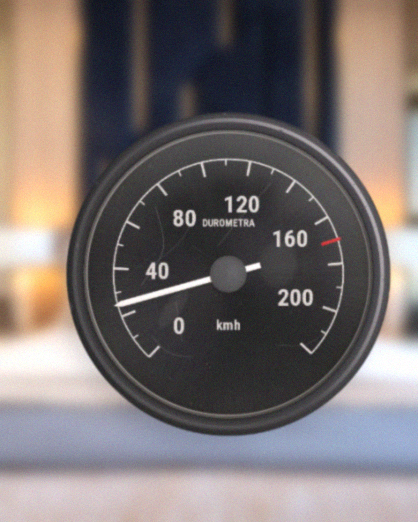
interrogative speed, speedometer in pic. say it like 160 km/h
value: 25 km/h
